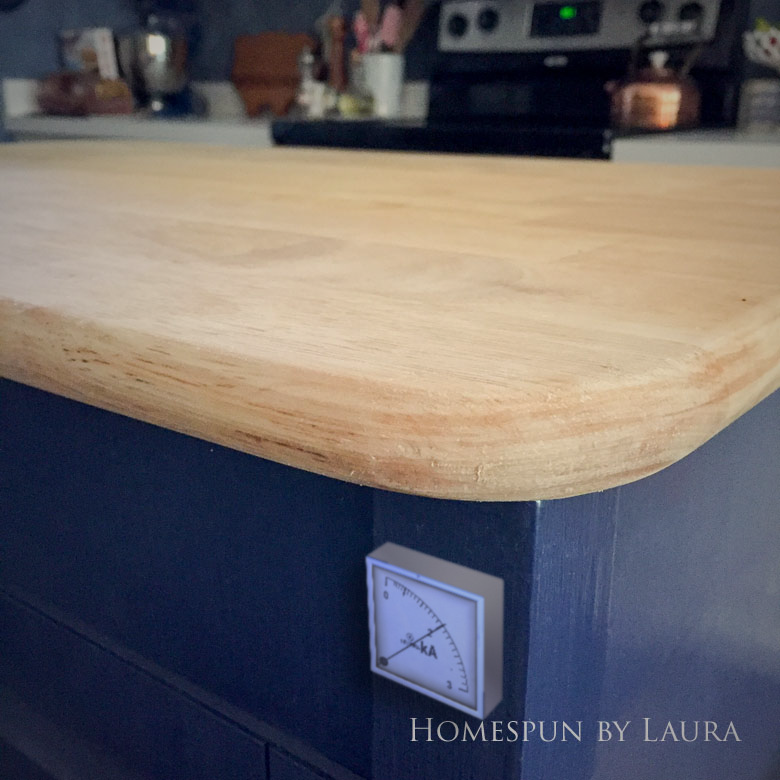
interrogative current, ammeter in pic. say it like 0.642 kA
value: 2 kA
